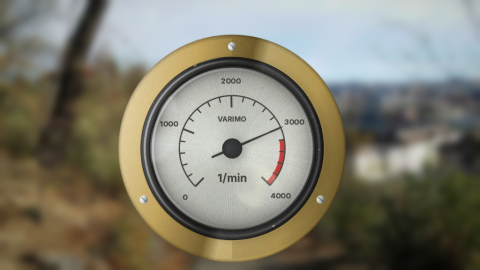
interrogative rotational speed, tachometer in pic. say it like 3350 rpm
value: 3000 rpm
